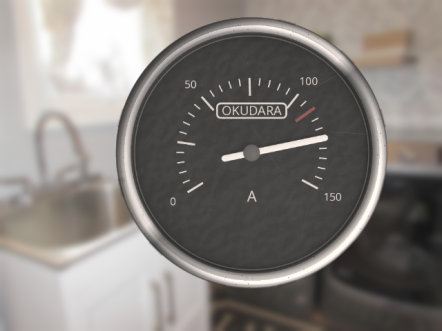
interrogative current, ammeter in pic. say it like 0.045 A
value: 125 A
